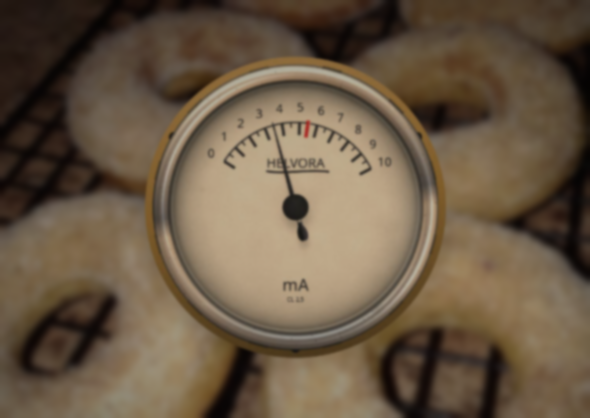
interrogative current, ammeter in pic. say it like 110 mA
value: 3.5 mA
